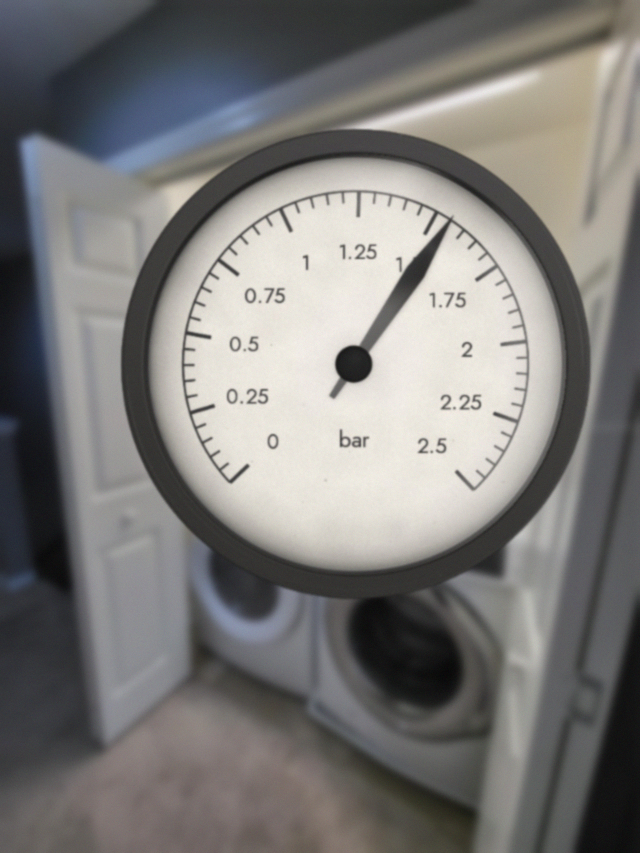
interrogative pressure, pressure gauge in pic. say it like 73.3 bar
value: 1.55 bar
